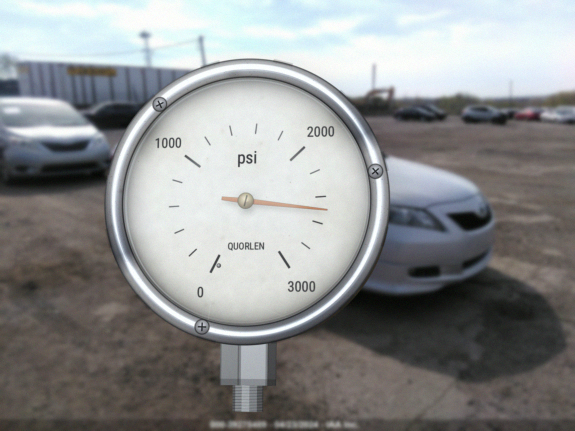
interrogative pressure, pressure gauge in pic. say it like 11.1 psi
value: 2500 psi
